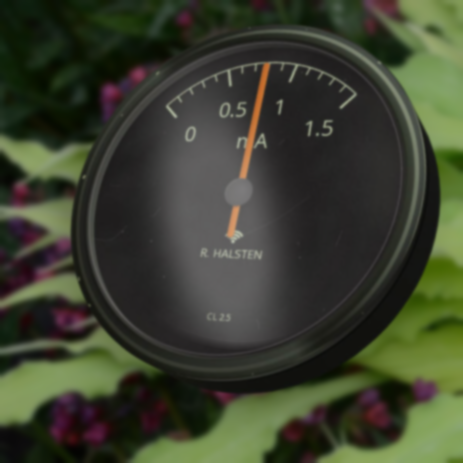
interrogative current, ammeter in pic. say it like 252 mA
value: 0.8 mA
